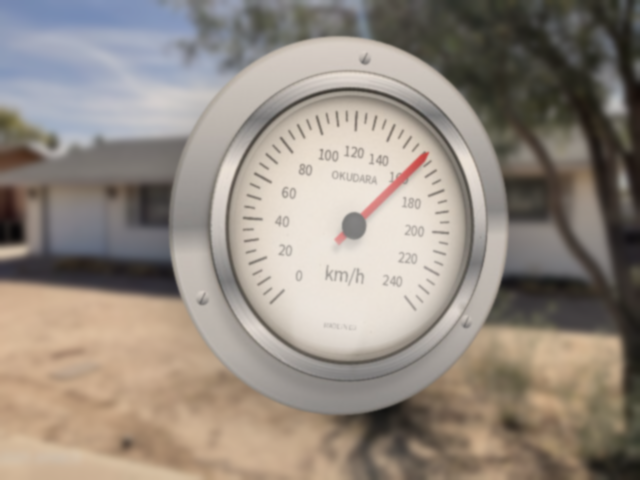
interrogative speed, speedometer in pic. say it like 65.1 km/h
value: 160 km/h
